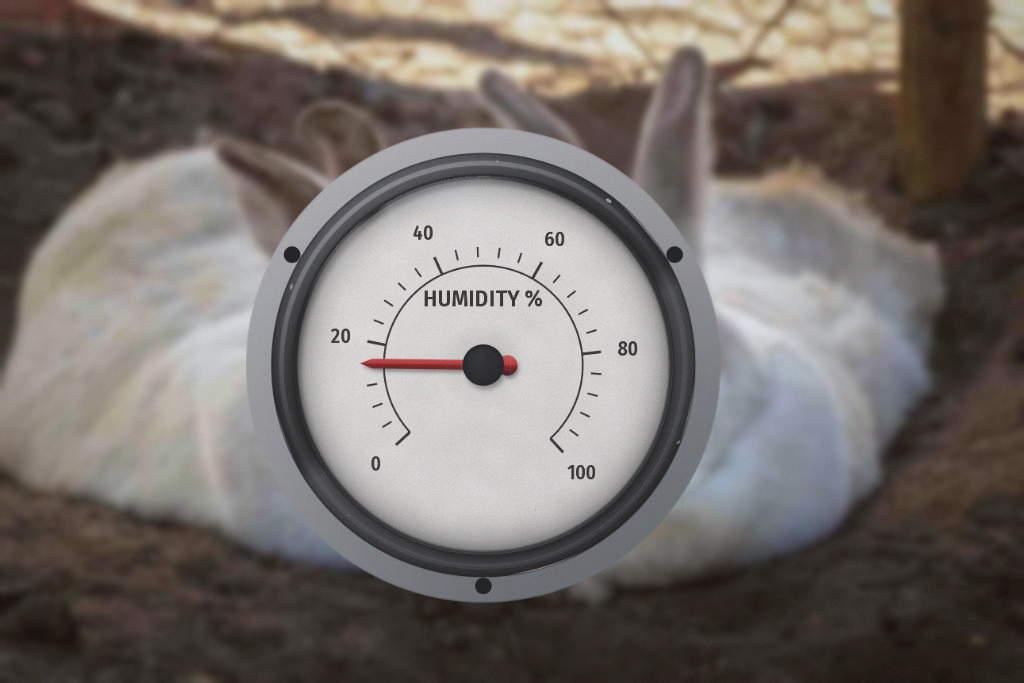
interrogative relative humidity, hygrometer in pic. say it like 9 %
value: 16 %
